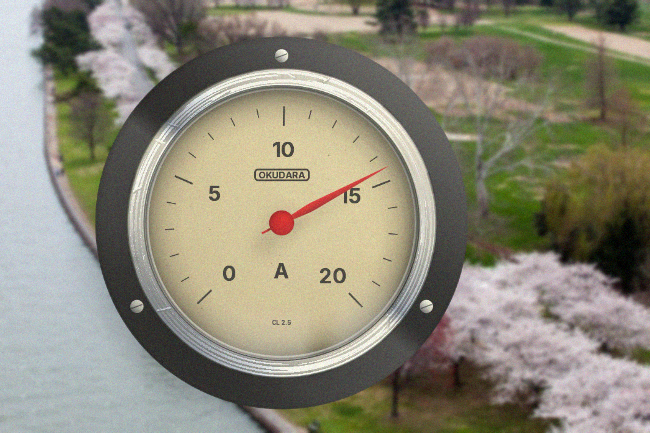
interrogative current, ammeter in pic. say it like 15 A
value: 14.5 A
